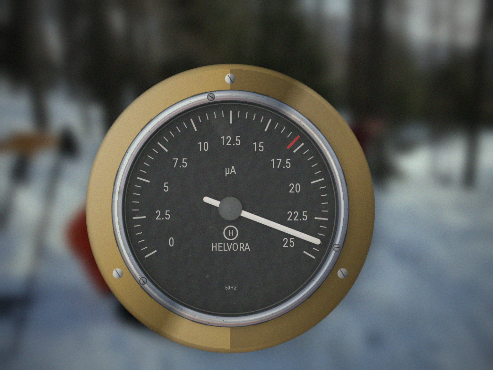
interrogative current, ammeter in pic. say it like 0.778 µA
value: 24 µA
